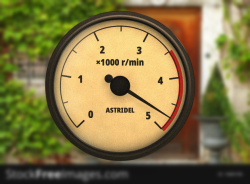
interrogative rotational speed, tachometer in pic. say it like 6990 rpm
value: 4750 rpm
